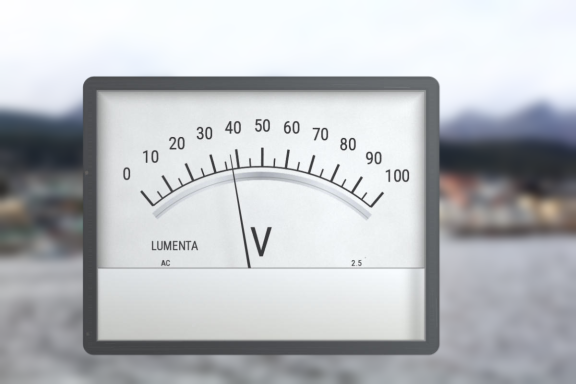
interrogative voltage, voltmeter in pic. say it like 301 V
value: 37.5 V
